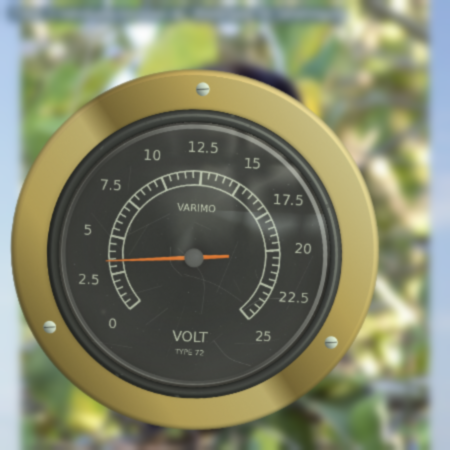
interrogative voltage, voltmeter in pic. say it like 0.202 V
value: 3.5 V
